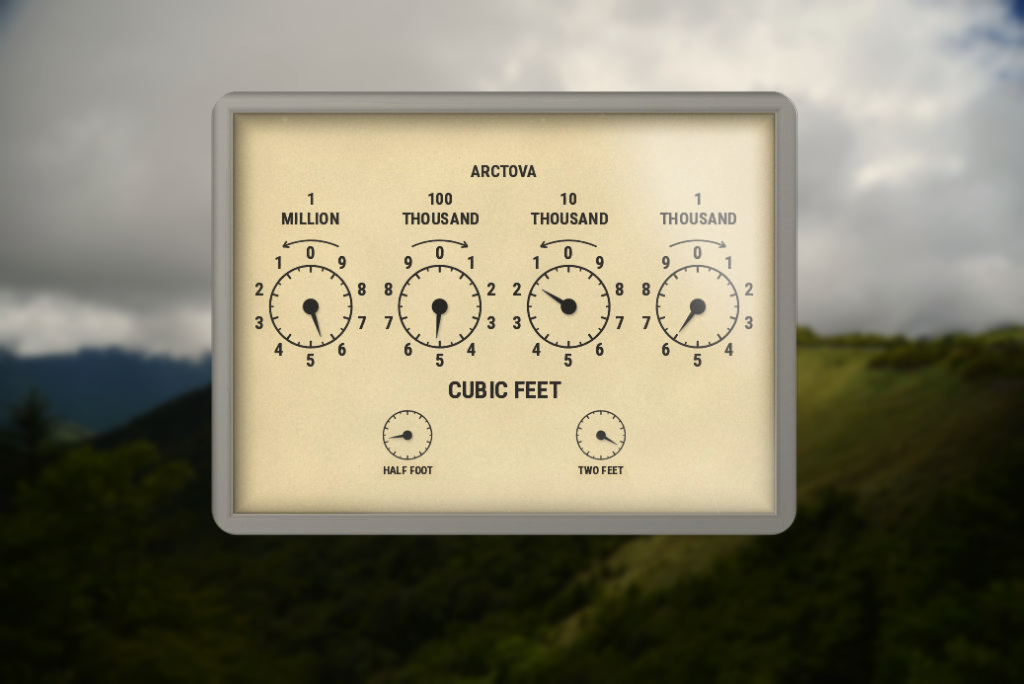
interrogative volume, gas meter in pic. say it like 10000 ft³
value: 551600 ft³
